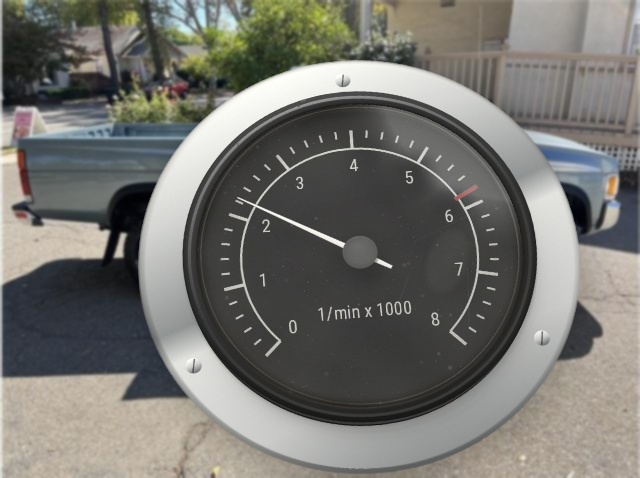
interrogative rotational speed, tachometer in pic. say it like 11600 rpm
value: 2200 rpm
